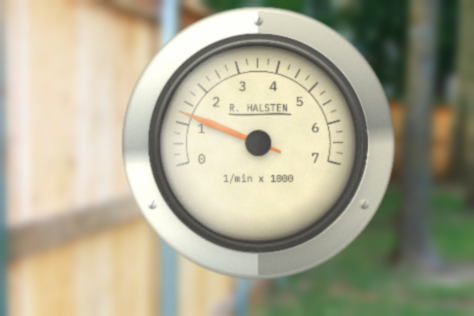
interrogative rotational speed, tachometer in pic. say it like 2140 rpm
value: 1250 rpm
